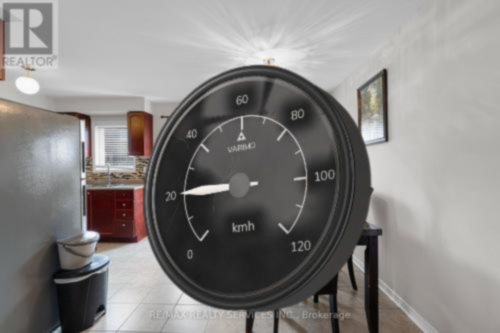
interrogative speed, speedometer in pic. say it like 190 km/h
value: 20 km/h
